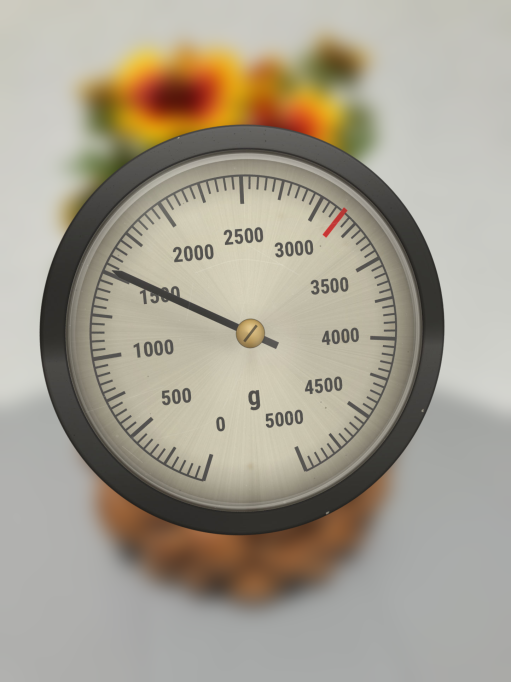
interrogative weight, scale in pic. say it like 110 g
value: 1525 g
